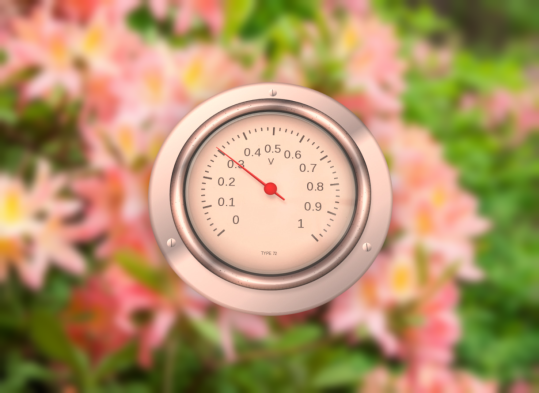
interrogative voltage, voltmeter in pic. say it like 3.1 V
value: 0.3 V
